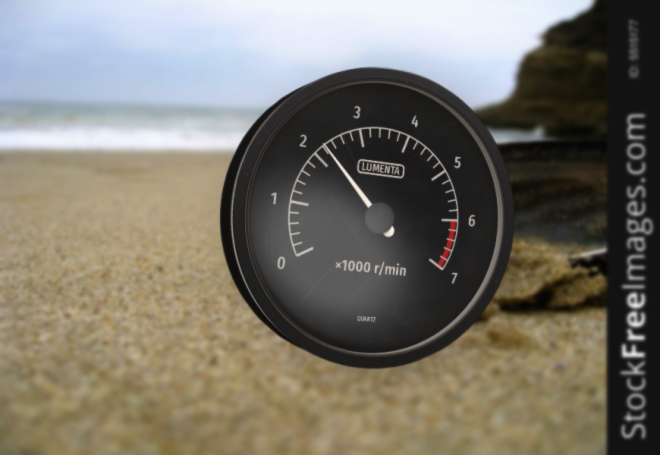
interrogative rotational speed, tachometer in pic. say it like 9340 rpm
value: 2200 rpm
